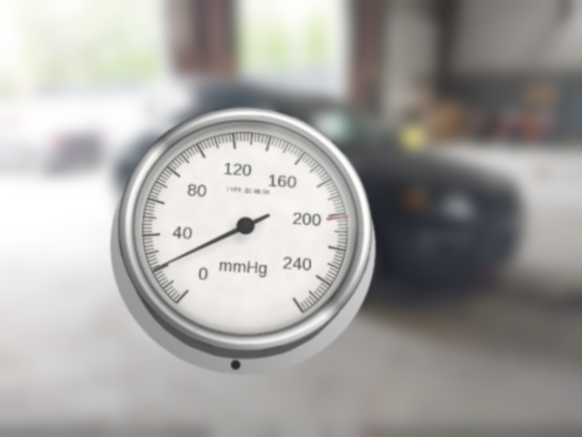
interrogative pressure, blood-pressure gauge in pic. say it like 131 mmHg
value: 20 mmHg
